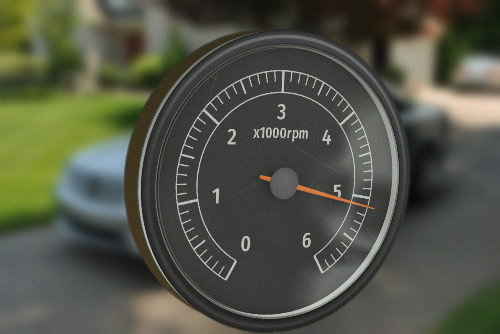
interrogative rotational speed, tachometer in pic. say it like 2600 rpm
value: 5100 rpm
